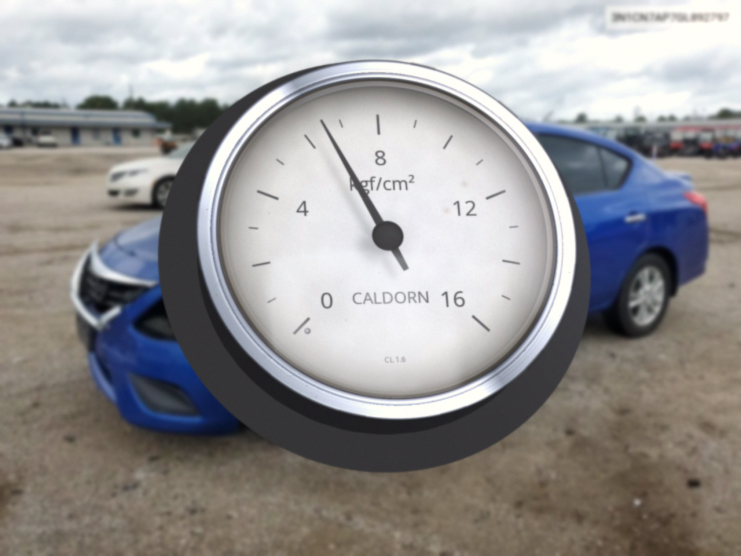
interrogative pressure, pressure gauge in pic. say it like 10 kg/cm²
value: 6.5 kg/cm²
